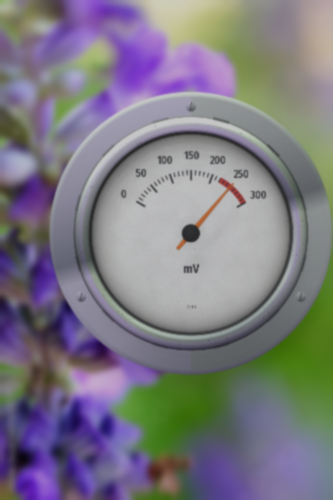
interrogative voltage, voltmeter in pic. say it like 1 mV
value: 250 mV
